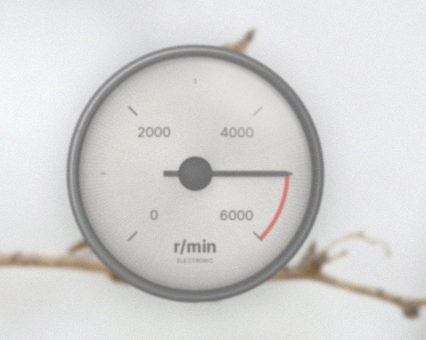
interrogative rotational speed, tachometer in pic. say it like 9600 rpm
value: 5000 rpm
